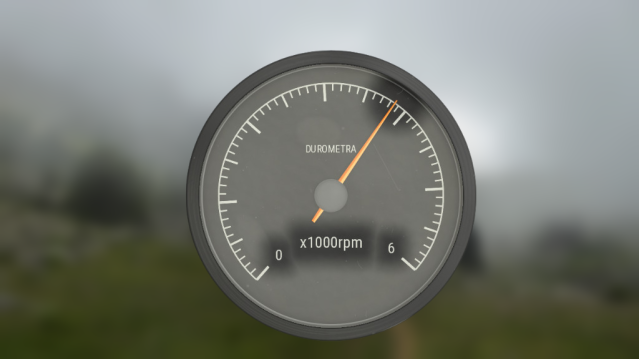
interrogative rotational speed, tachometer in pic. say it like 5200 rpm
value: 3850 rpm
